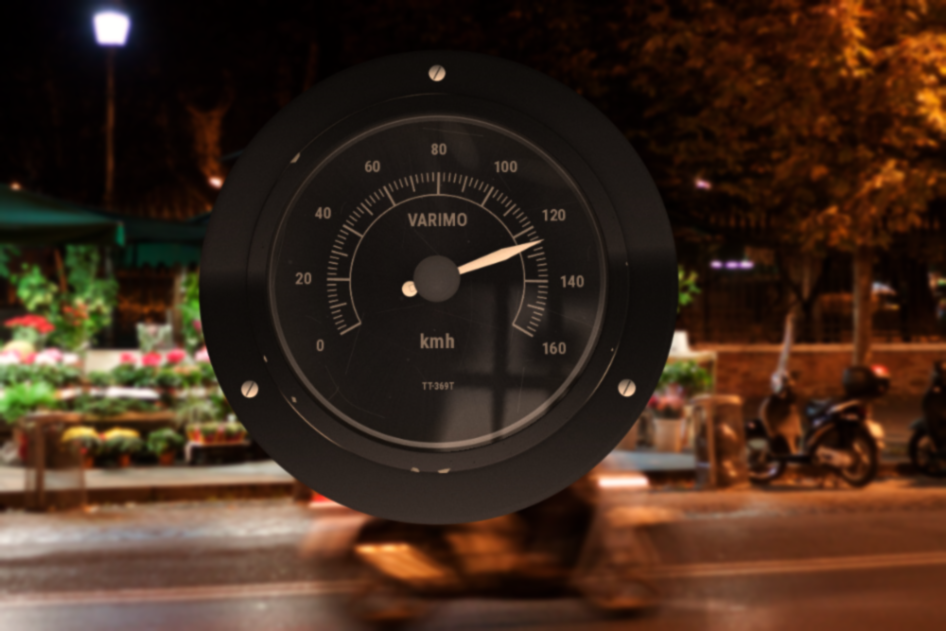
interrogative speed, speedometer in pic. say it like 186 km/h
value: 126 km/h
